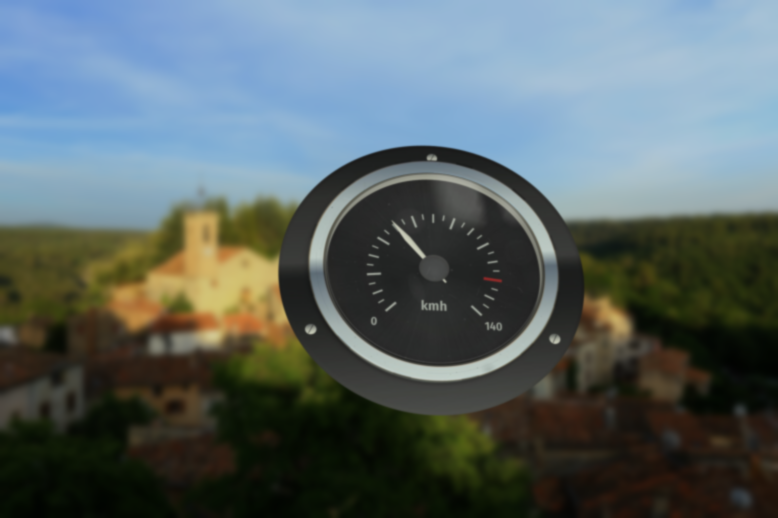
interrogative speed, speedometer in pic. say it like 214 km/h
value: 50 km/h
